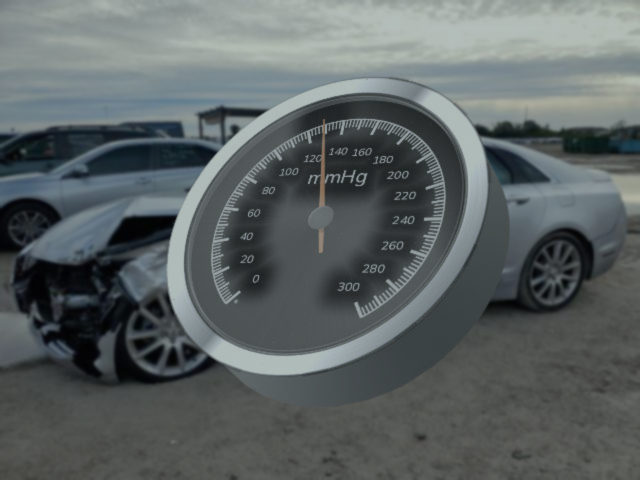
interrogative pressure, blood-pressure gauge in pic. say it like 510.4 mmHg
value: 130 mmHg
